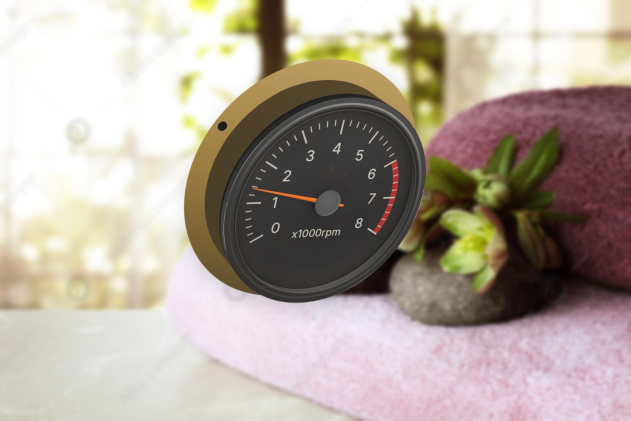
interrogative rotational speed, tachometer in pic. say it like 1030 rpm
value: 1400 rpm
